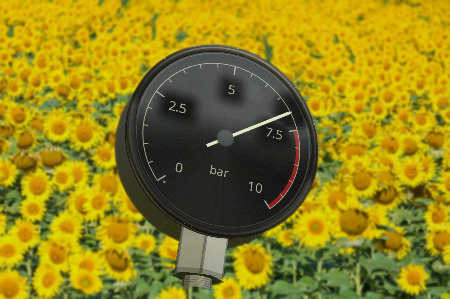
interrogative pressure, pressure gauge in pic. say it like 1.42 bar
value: 7 bar
